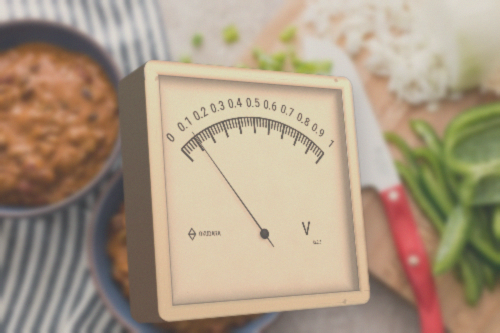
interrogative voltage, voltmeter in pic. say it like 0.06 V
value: 0.1 V
